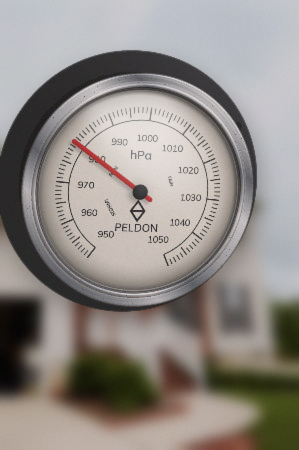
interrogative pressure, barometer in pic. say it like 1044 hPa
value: 980 hPa
